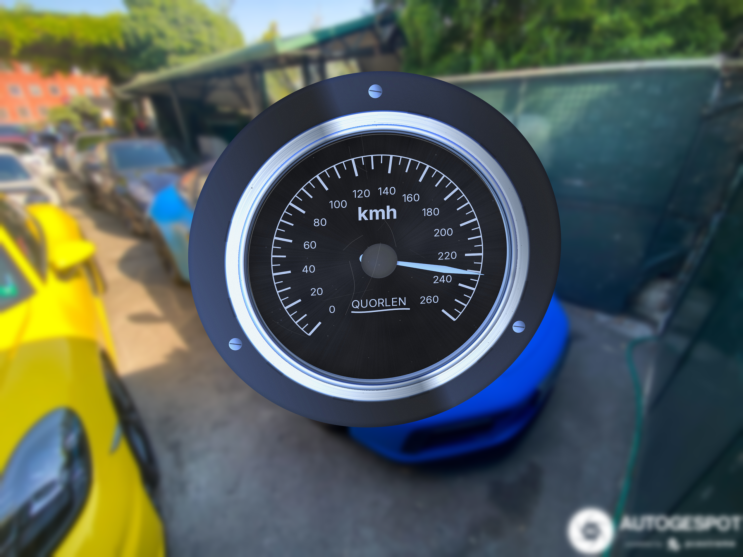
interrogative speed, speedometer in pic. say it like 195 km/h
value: 230 km/h
